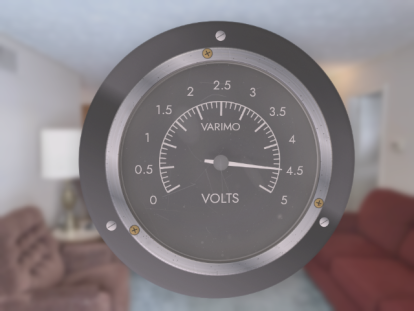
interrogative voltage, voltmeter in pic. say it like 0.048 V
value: 4.5 V
